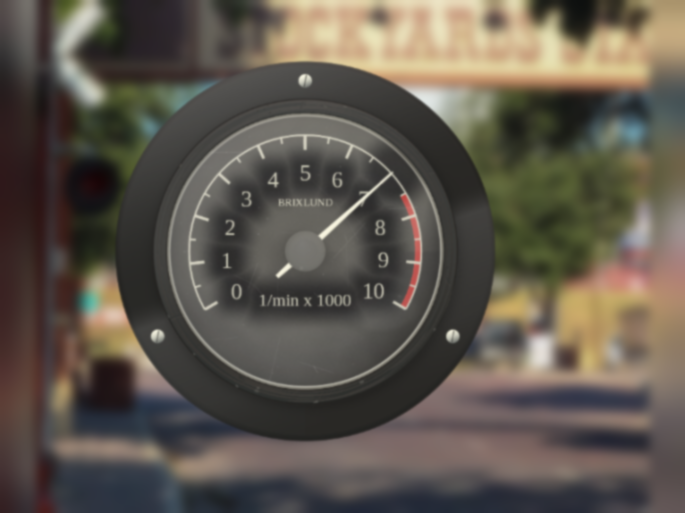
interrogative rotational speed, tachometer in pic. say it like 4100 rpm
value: 7000 rpm
